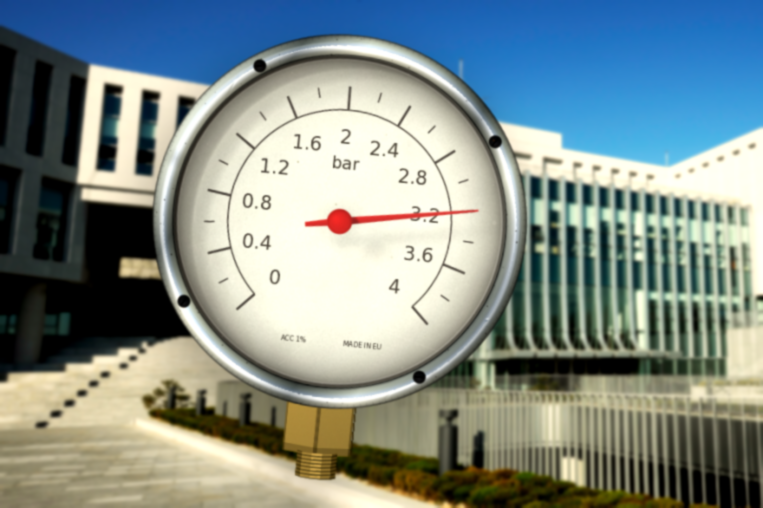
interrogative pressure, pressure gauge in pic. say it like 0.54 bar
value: 3.2 bar
